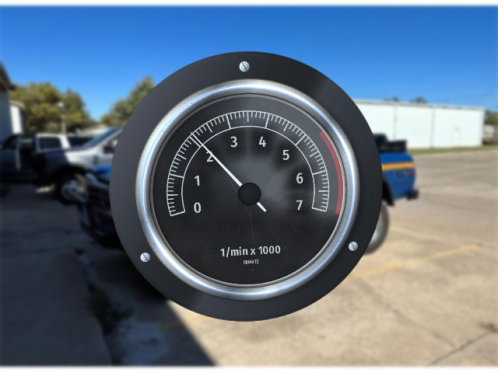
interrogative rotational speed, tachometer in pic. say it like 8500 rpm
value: 2100 rpm
